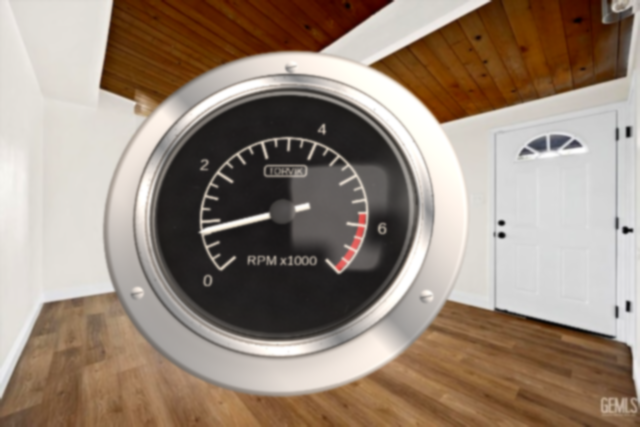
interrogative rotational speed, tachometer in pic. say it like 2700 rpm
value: 750 rpm
